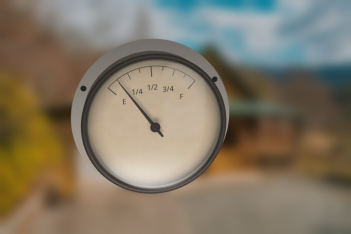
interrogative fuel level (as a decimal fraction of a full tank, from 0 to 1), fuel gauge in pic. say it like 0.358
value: 0.125
